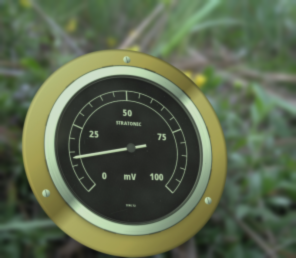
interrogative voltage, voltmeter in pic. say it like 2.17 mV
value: 12.5 mV
